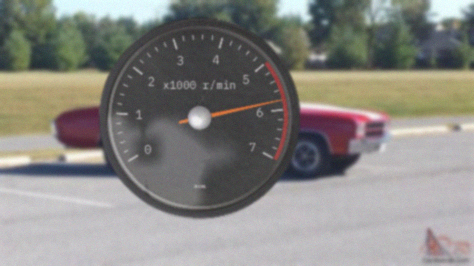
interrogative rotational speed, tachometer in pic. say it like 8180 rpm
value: 5800 rpm
